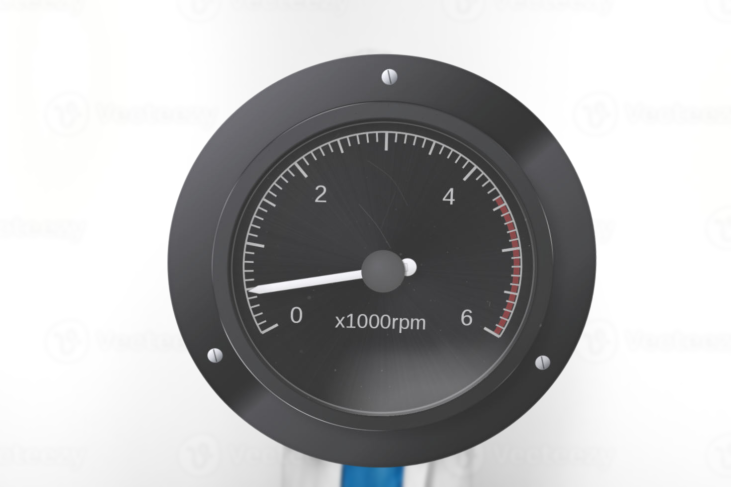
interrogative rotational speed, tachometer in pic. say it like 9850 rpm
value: 500 rpm
